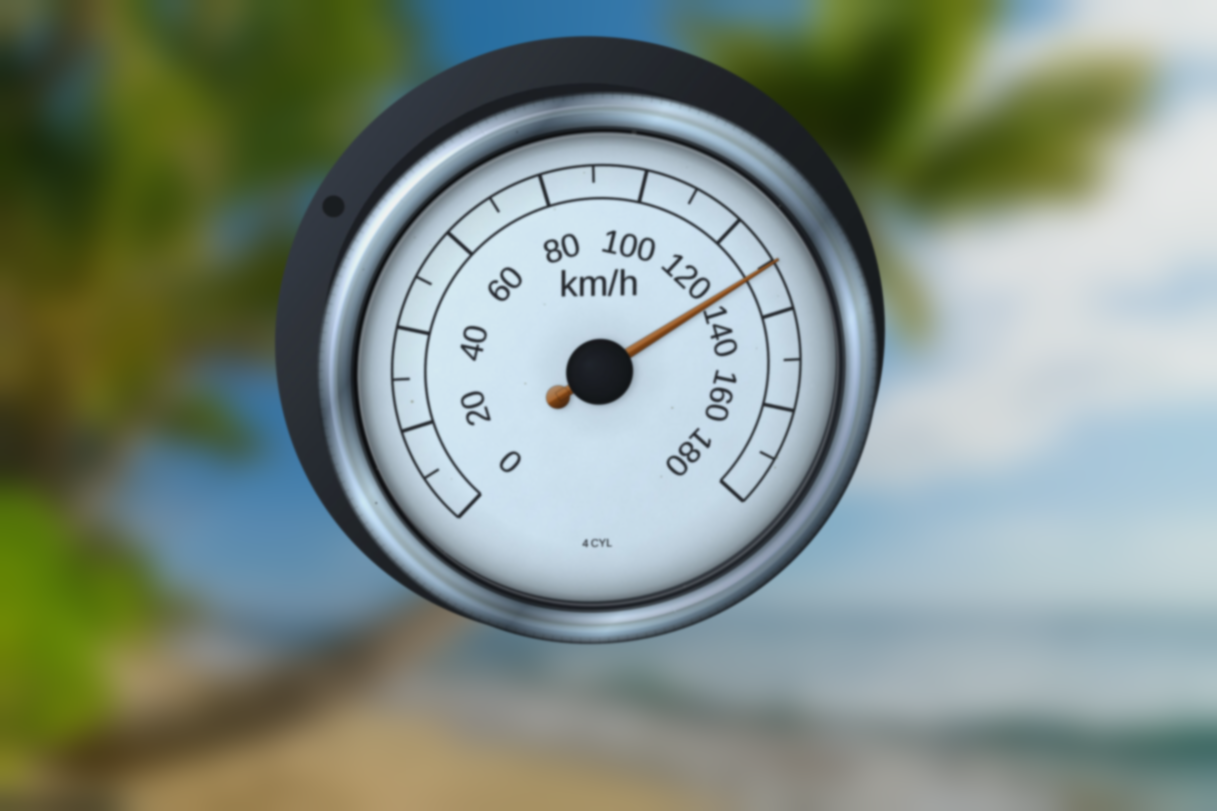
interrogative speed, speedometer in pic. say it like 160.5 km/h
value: 130 km/h
